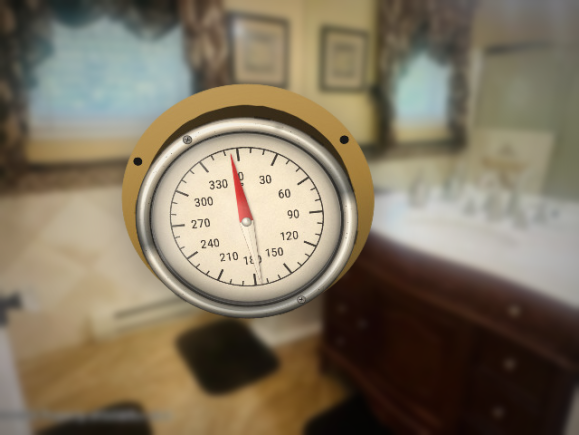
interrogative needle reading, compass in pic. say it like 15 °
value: 355 °
